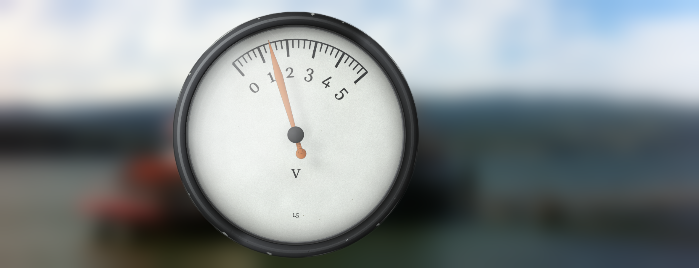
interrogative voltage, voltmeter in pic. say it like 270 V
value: 1.4 V
